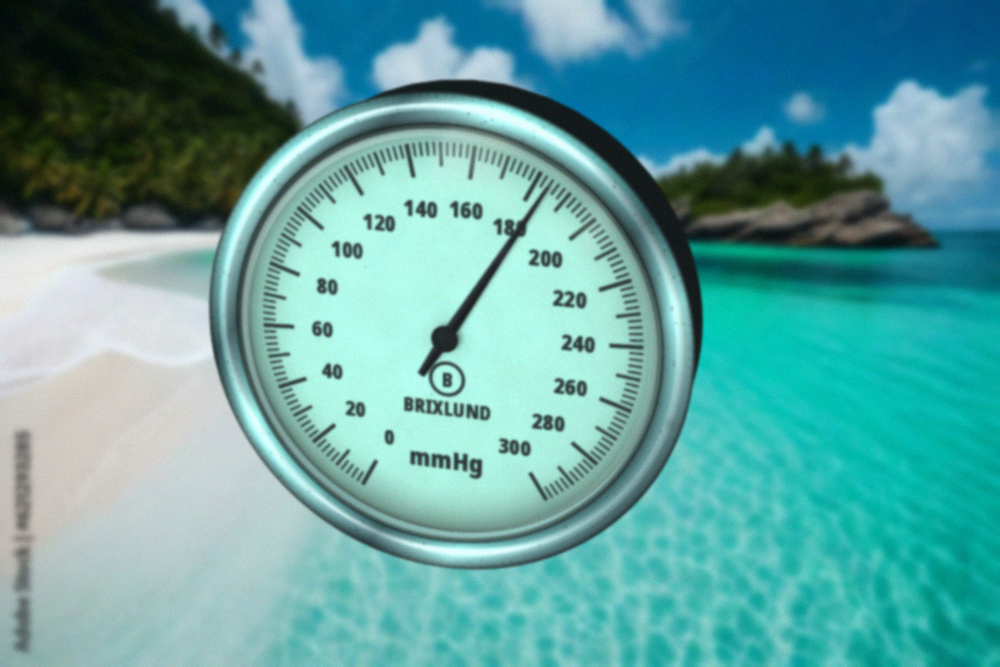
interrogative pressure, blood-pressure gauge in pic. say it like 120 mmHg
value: 184 mmHg
